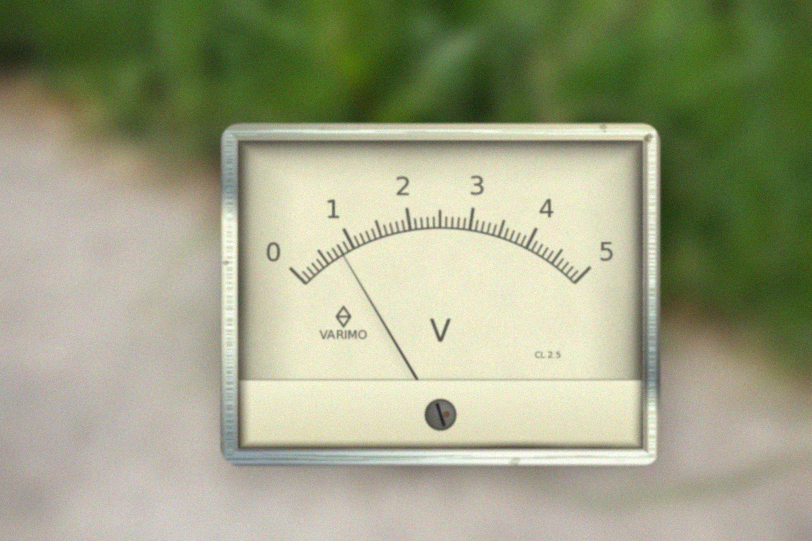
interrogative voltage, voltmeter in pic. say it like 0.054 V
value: 0.8 V
